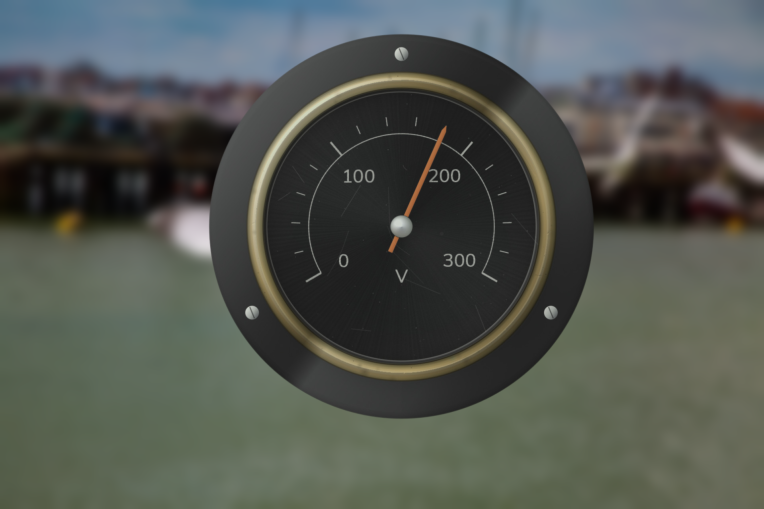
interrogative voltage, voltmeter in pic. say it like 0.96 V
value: 180 V
